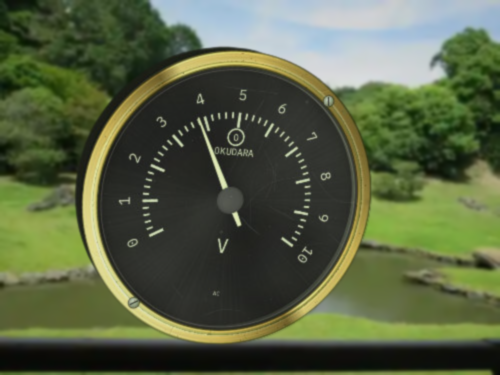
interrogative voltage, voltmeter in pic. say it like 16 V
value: 3.8 V
